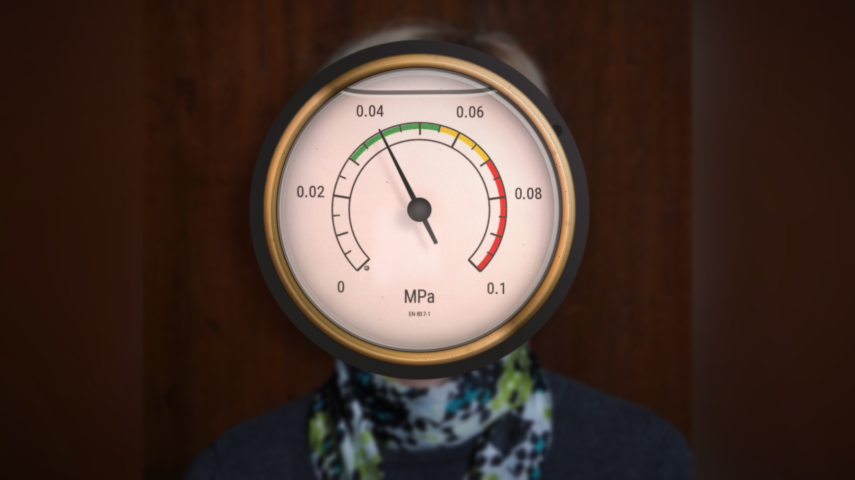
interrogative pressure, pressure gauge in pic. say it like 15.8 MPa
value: 0.04 MPa
